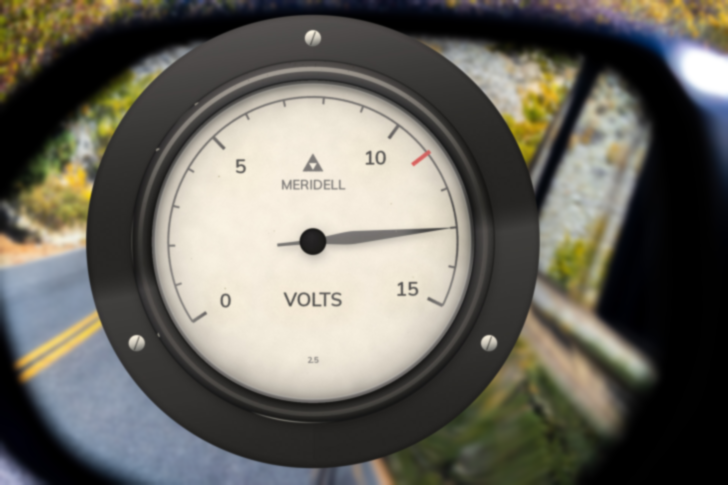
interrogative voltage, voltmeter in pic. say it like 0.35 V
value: 13 V
